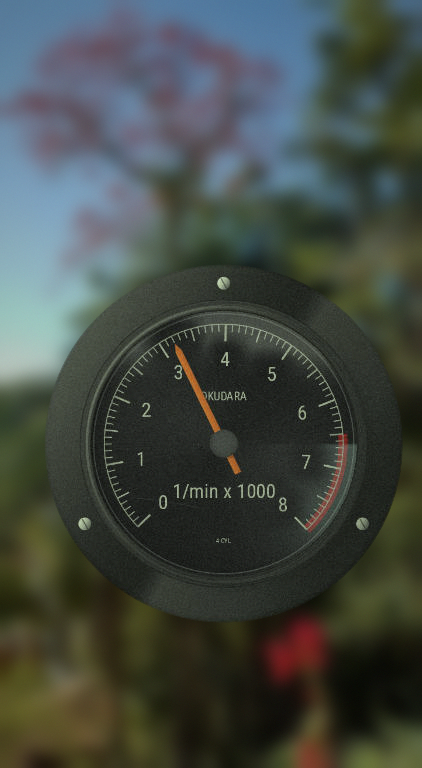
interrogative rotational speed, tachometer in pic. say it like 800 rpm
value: 3200 rpm
